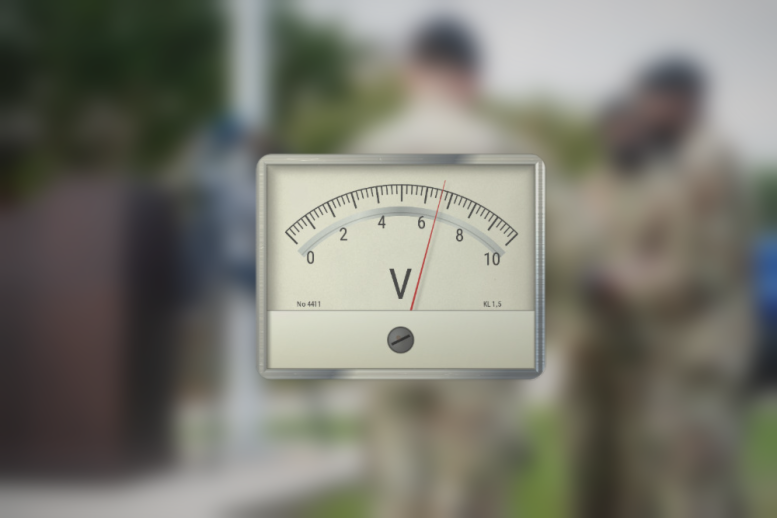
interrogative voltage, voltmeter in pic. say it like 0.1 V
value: 6.6 V
